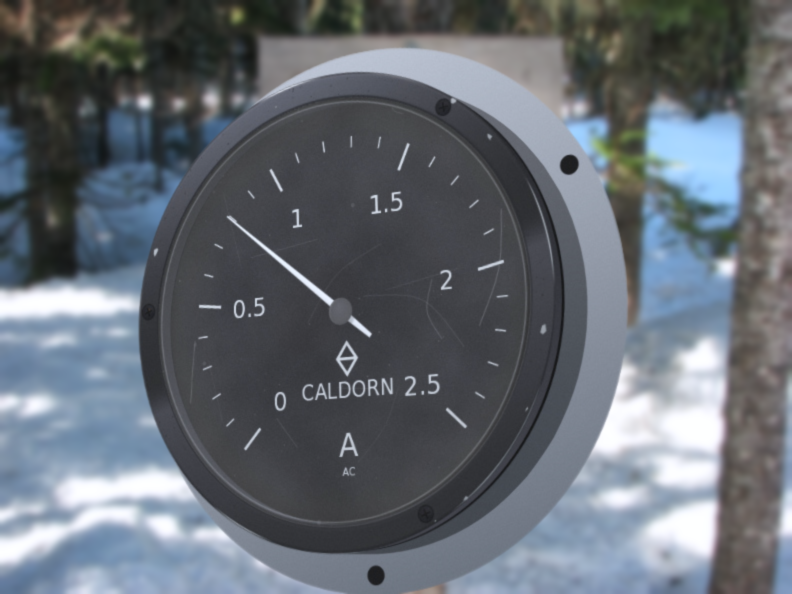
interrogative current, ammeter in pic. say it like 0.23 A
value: 0.8 A
